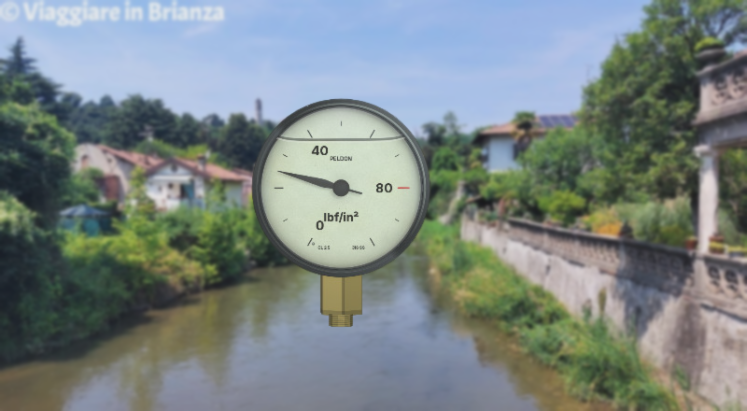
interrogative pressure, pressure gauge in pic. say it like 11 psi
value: 25 psi
